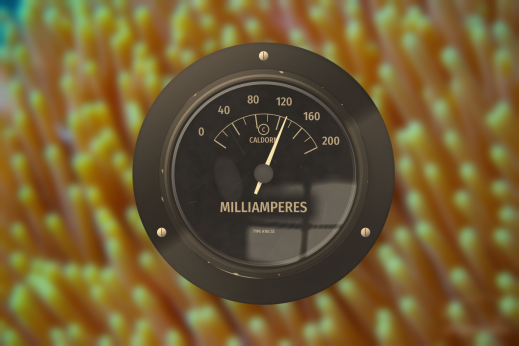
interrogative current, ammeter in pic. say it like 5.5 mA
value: 130 mA
